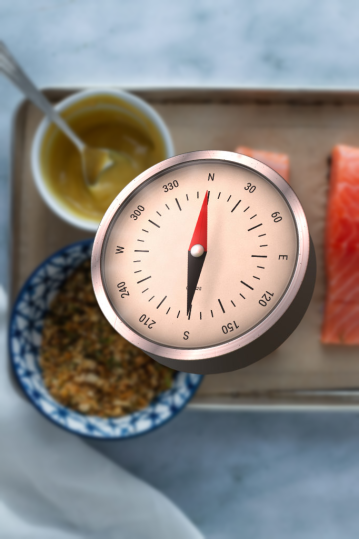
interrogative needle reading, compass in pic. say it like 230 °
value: 0 °
